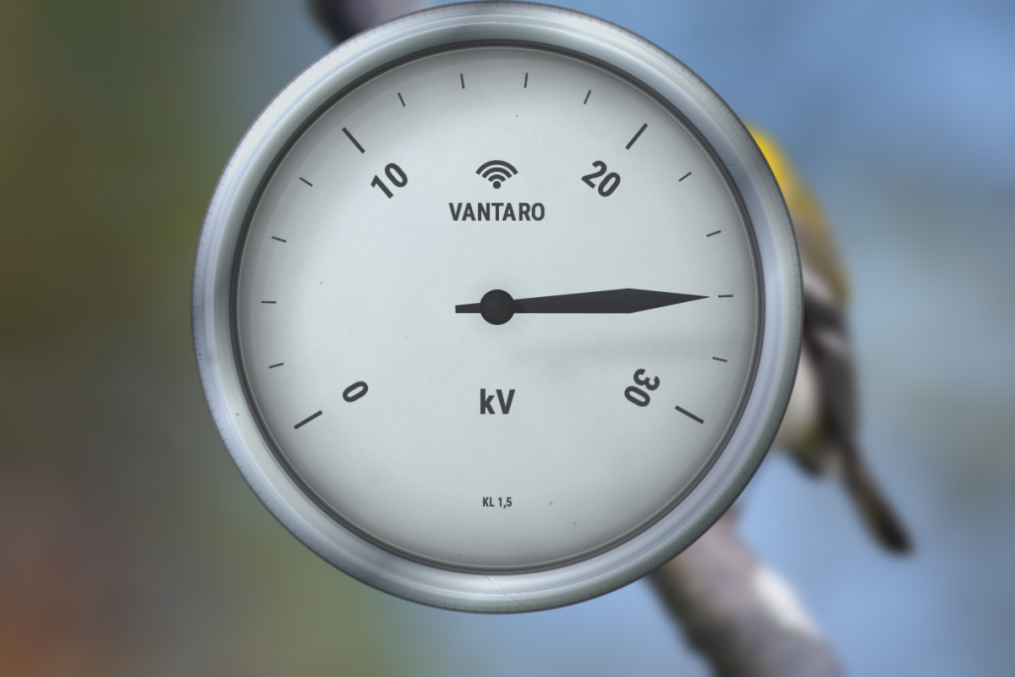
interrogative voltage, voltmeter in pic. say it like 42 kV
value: 26 kV
